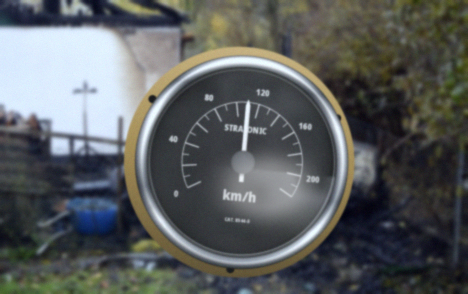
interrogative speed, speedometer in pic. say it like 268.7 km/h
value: 110 km/h
